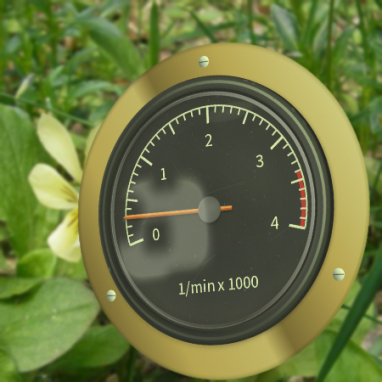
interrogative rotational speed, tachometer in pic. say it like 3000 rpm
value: 300 rpm
